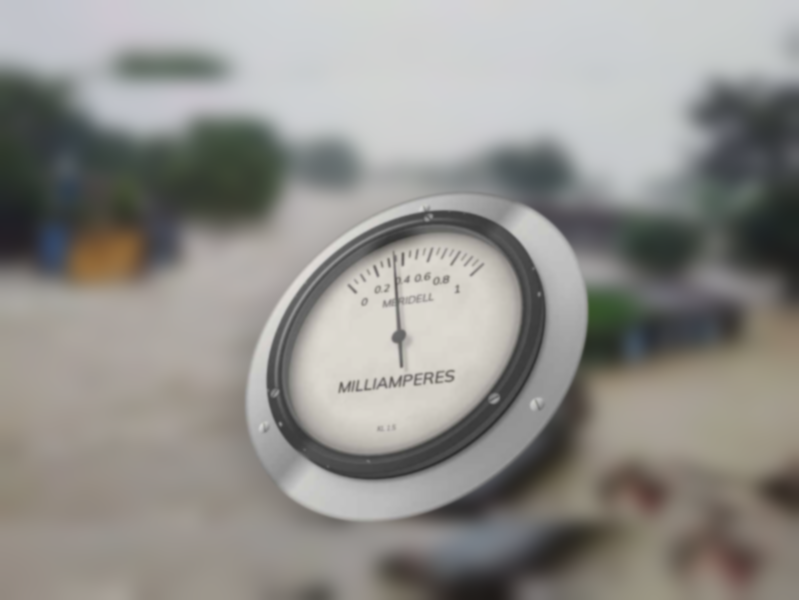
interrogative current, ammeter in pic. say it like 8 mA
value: 0.35 mA
